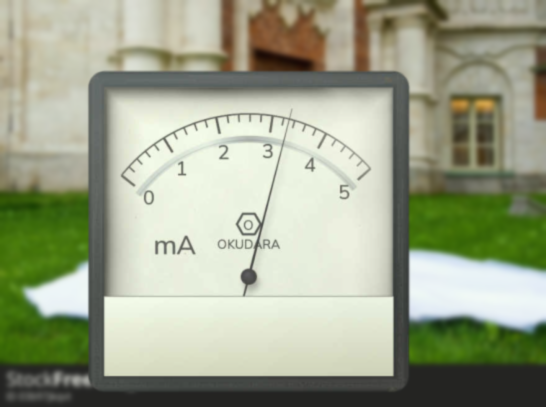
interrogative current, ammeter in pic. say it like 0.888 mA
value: 3.3 mA
